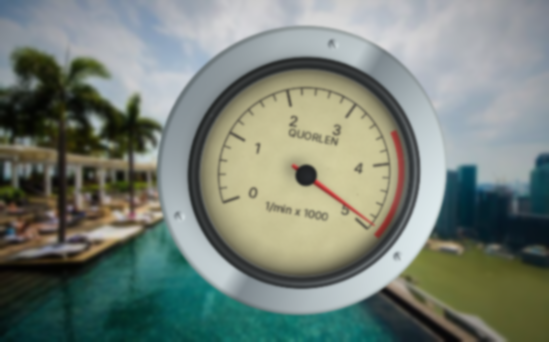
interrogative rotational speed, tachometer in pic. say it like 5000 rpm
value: 4900 rpm
